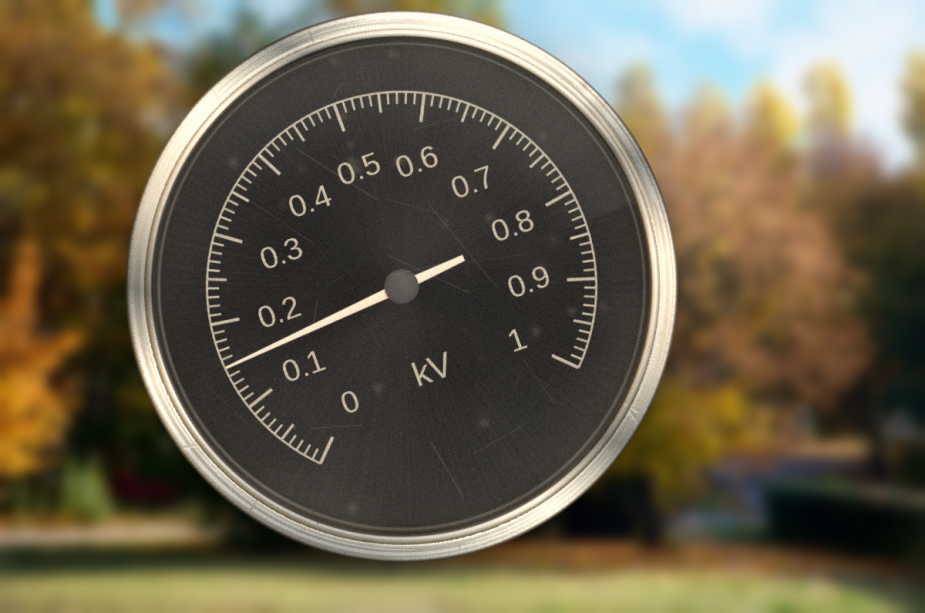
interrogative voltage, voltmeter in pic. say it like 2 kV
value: 0.15 kV
